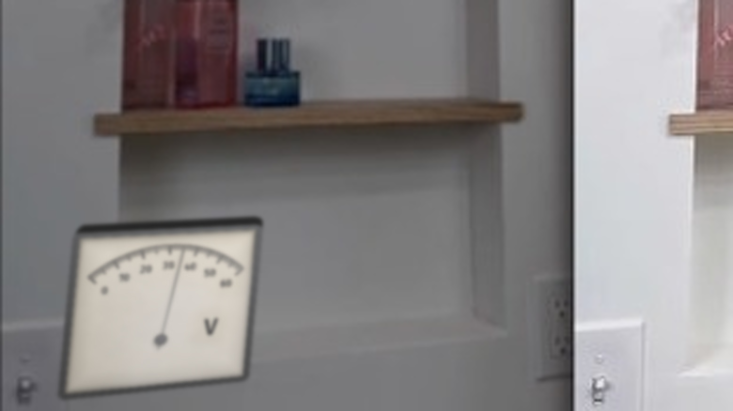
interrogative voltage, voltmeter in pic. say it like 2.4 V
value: 35 V
